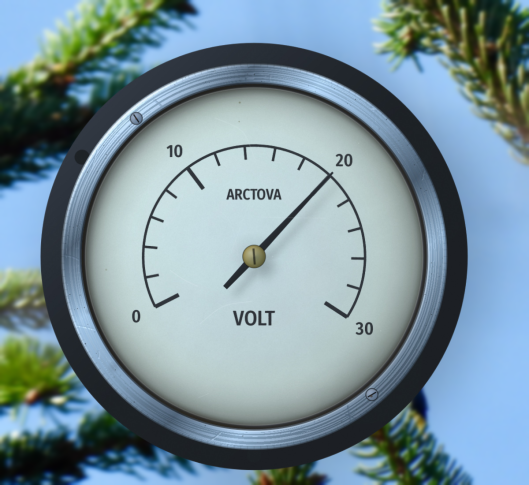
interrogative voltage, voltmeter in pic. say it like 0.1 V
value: 20 V
